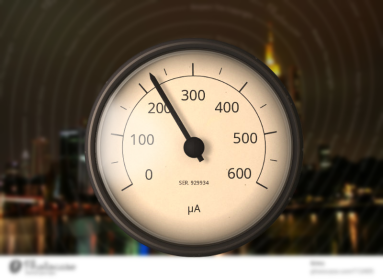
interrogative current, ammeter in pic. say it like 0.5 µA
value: 225 µA
